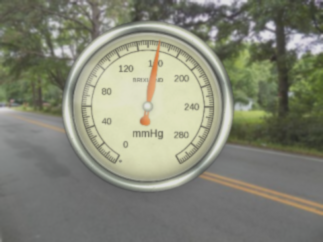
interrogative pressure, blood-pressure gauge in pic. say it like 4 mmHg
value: 160 mmHg
